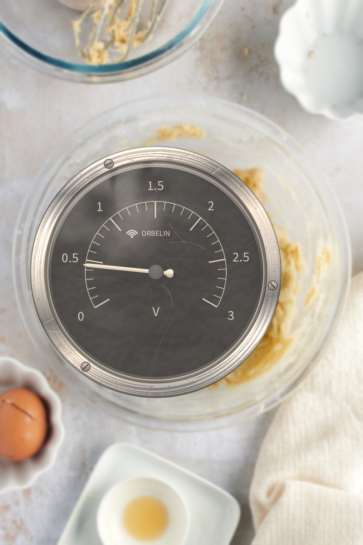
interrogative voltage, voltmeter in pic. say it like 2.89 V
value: 0.45 V
